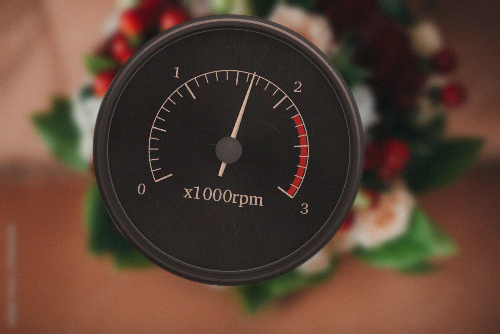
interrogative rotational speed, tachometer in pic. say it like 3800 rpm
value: 1650 rpm
